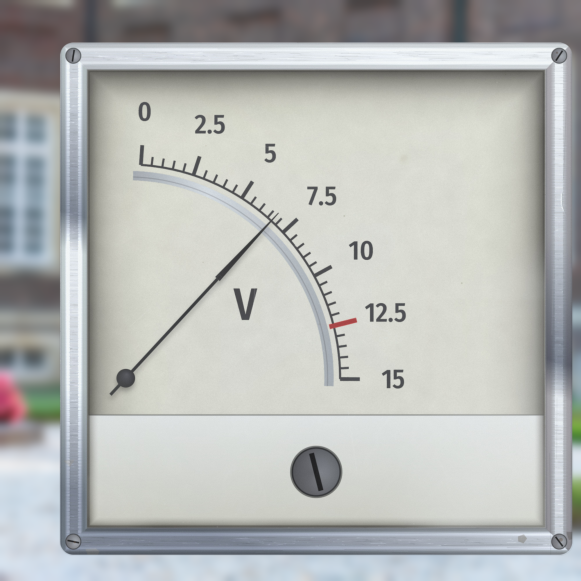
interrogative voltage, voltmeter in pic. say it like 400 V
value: 6.75 V
